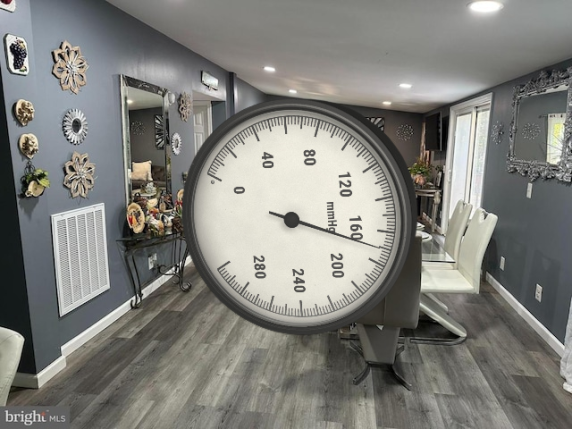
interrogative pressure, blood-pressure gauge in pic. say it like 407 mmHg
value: 170 mmHg
